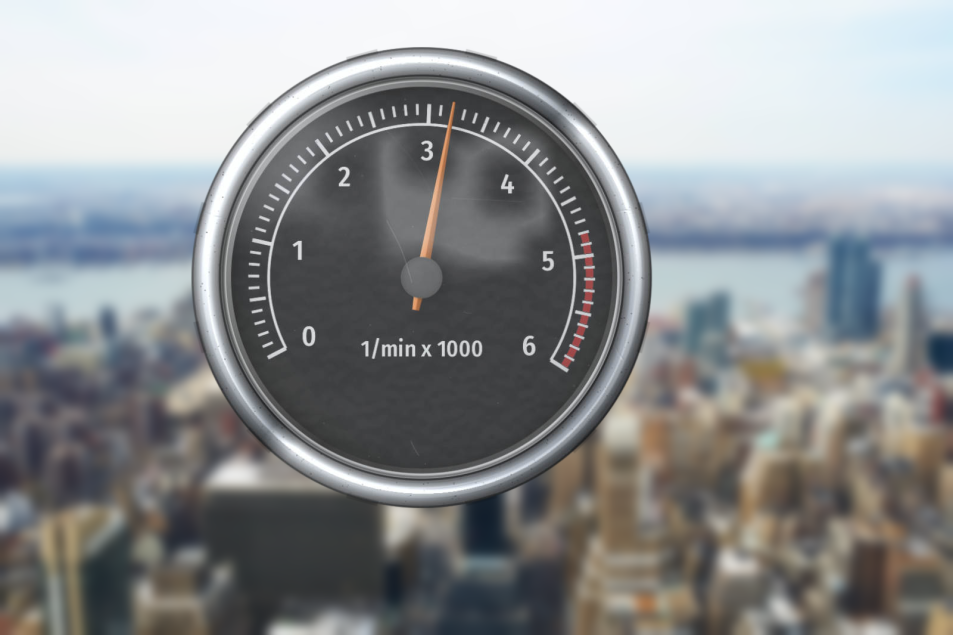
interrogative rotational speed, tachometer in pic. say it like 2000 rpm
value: 3200 rpm
